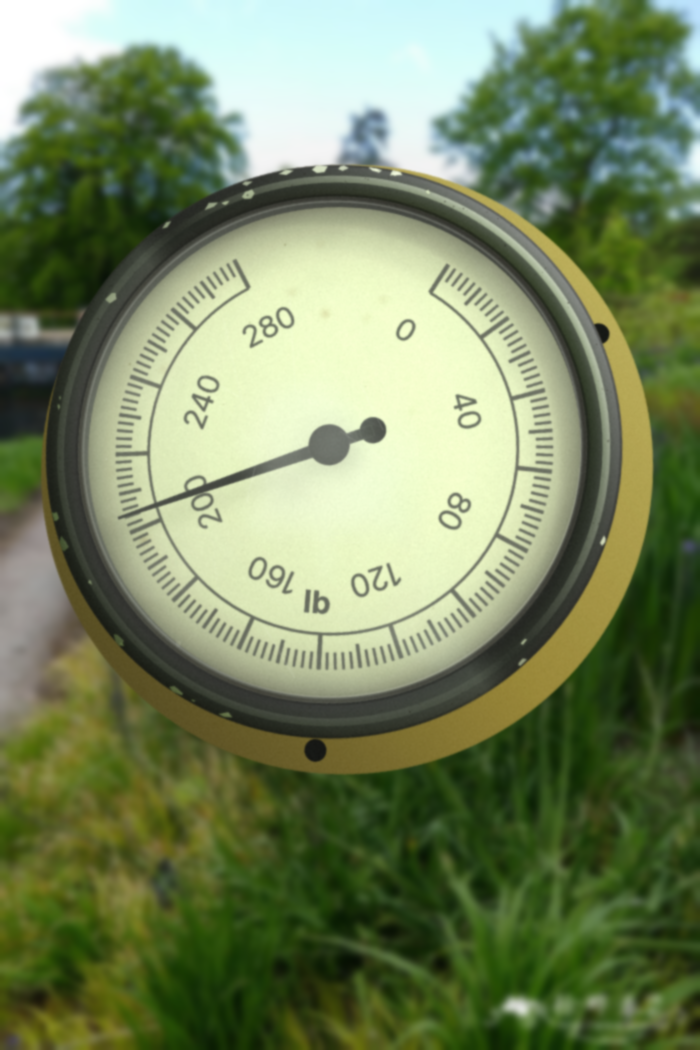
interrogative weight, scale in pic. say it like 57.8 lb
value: 204 lb
